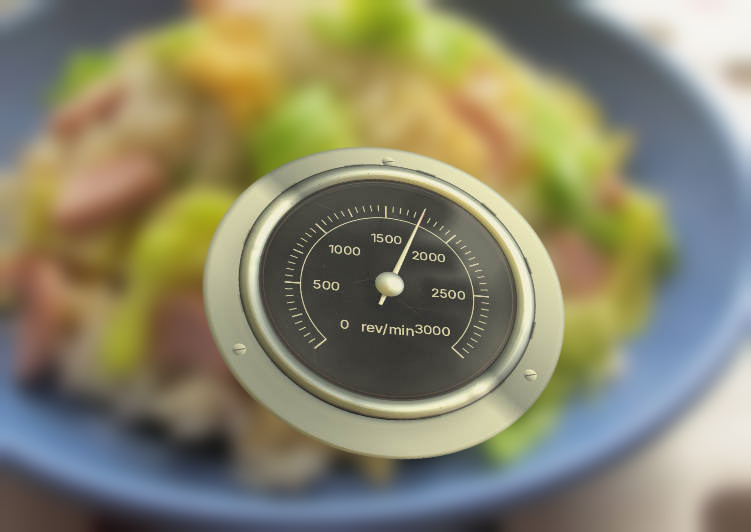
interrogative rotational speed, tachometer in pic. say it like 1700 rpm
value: 1750 rpm
